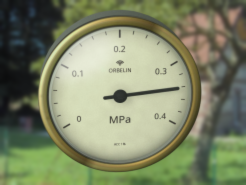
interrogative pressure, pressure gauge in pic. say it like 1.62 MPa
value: 0.34 MPa
